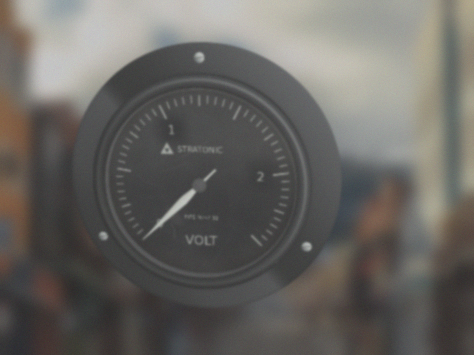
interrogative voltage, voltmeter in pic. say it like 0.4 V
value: 0 V
